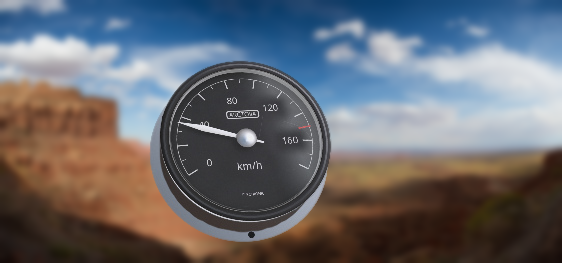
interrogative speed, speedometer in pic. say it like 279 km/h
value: 35 km/h
